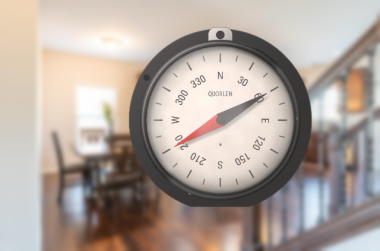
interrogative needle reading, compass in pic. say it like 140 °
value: 240 °
